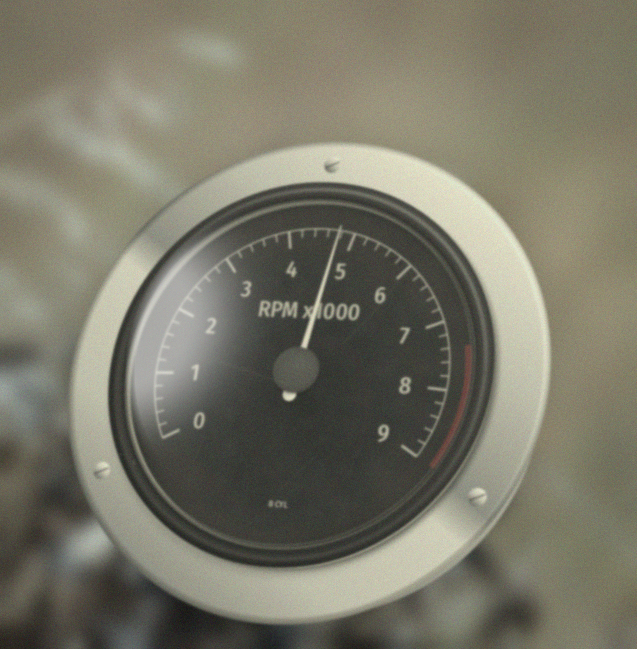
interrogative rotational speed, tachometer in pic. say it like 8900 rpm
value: 4800 rpm
